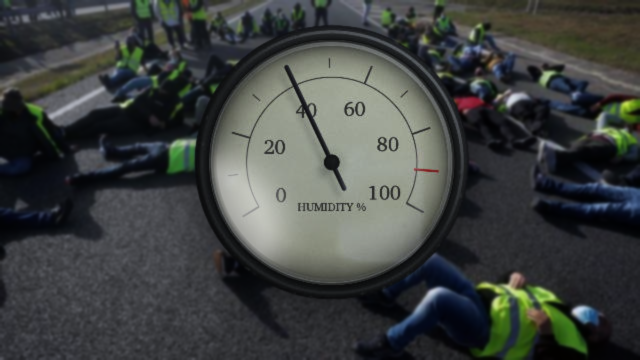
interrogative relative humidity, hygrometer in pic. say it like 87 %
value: 40 %
